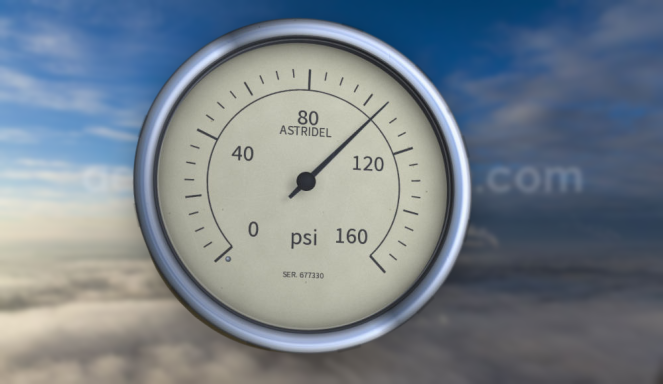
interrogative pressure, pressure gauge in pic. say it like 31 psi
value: 105 psi
